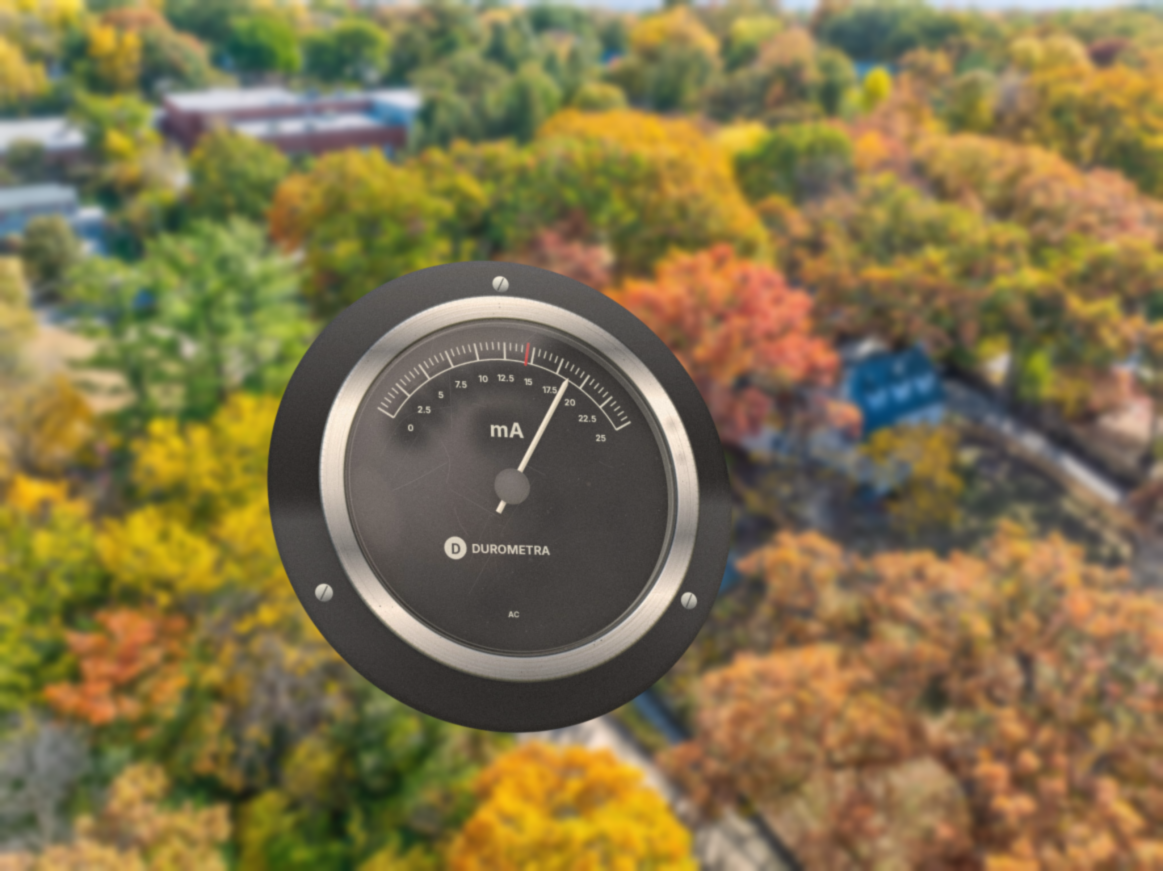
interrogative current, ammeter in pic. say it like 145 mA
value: 18.5 mA
